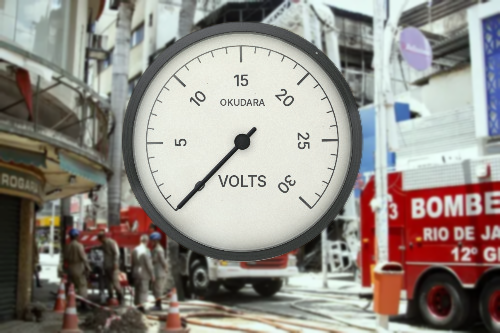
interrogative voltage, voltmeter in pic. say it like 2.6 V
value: 0 V
